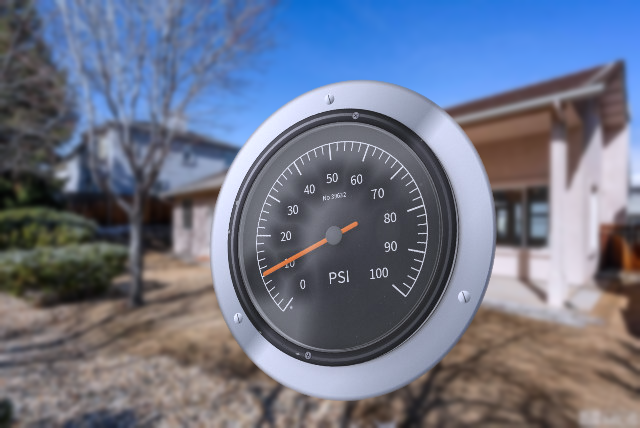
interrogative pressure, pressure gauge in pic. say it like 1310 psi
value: 10 psi
